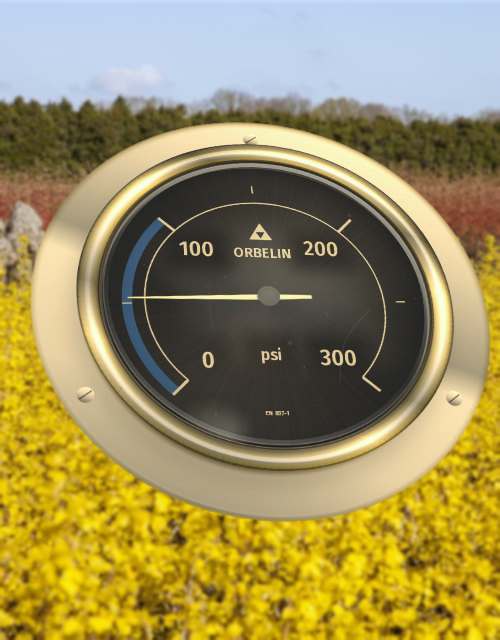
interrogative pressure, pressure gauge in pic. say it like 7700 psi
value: 50 psi
